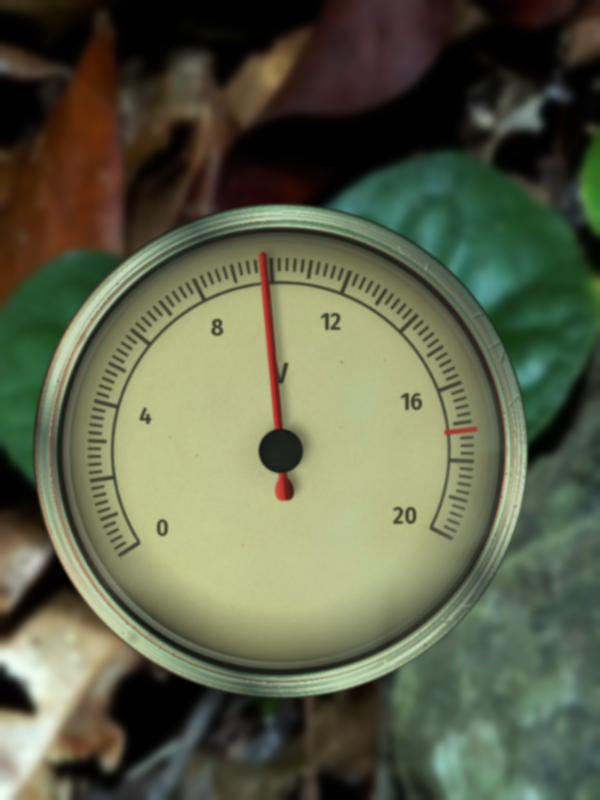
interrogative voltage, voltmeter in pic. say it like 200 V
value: 9.8 V
